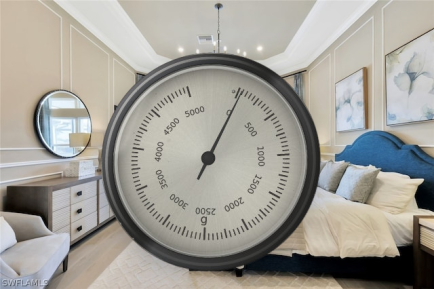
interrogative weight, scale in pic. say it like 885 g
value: 50 g
